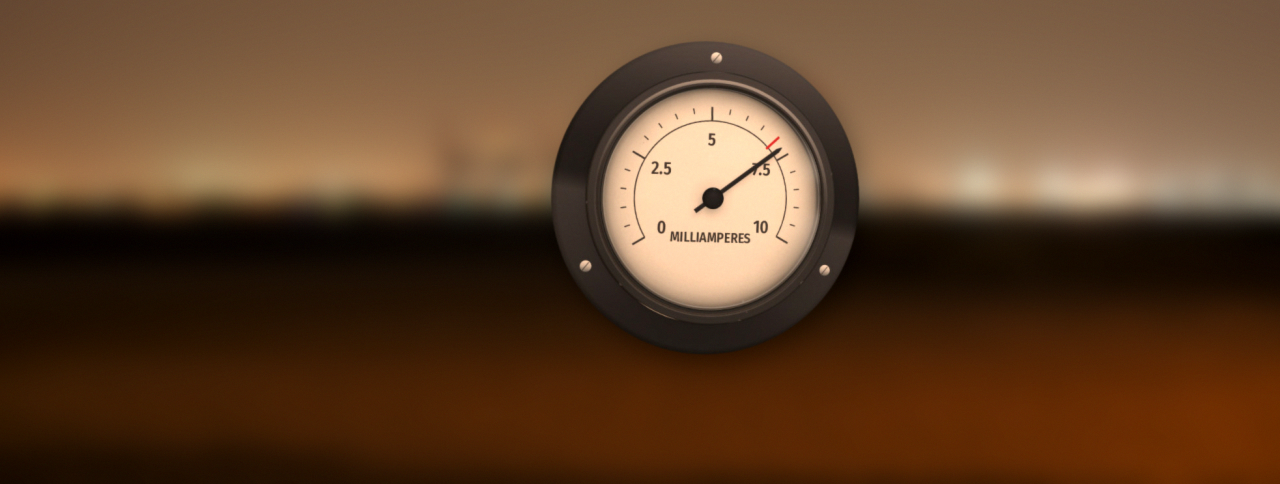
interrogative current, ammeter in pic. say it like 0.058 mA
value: 7.25 mA
